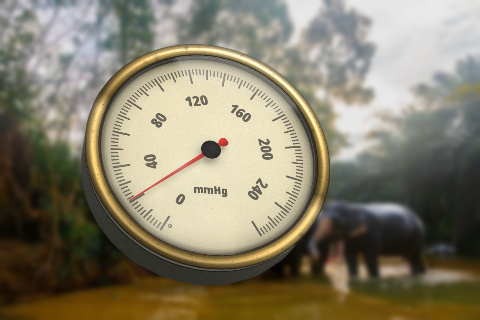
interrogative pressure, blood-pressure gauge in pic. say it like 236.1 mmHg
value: 20 mmHg
